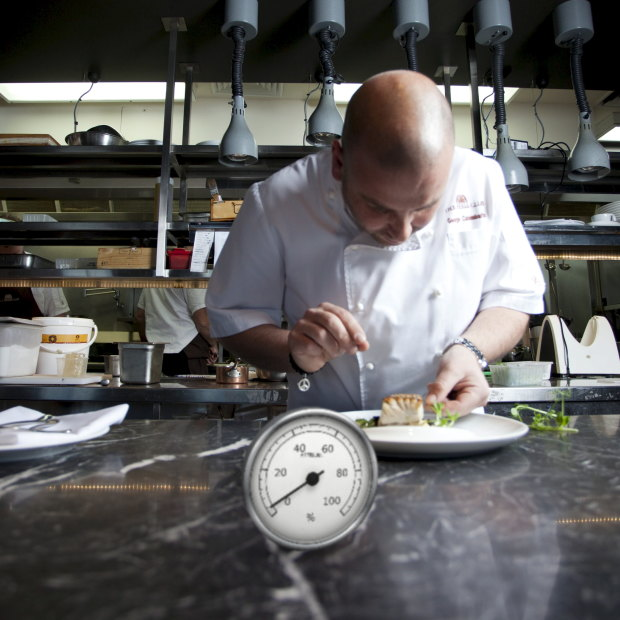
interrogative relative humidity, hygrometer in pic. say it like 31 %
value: 4 %
